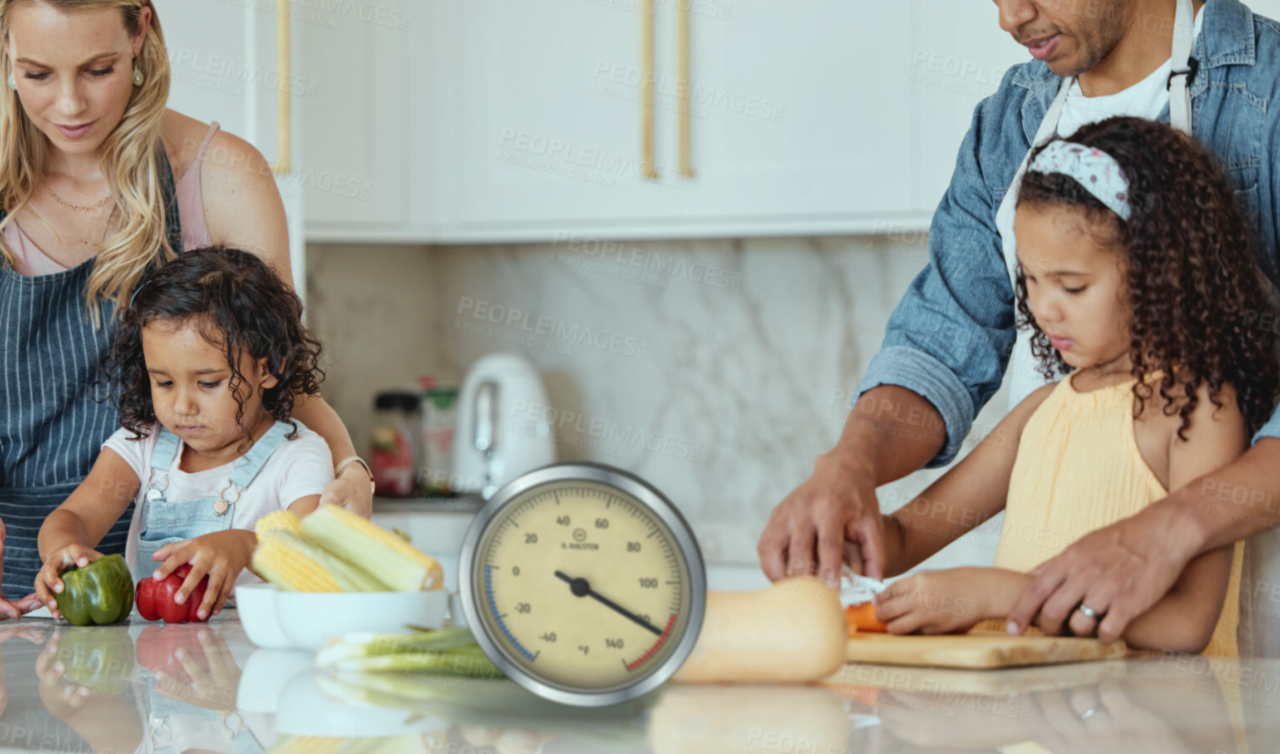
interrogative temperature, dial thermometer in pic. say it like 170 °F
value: 120 °F
